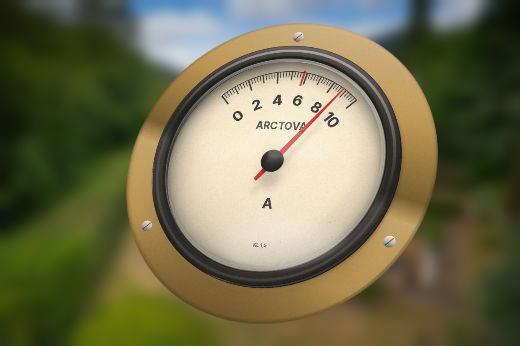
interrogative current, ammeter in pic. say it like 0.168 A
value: 9 A
